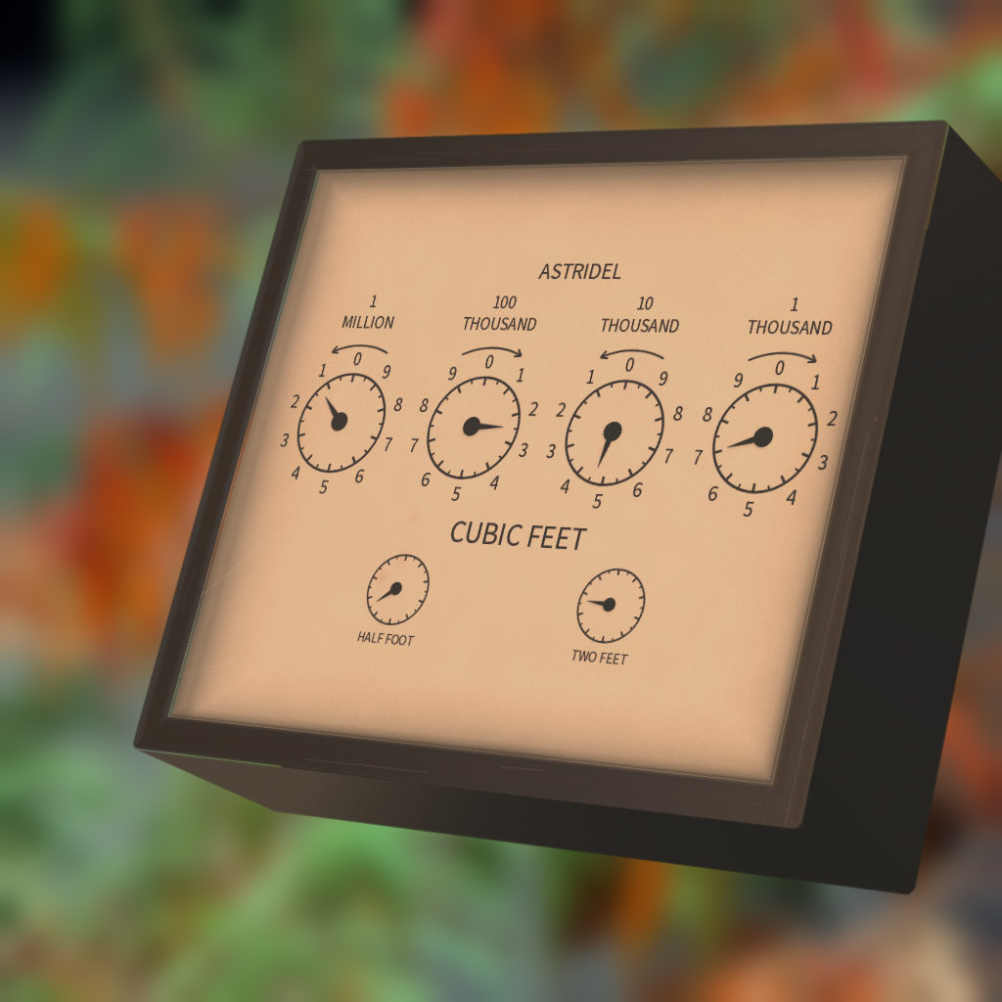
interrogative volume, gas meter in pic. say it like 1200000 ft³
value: 124700 ft³
